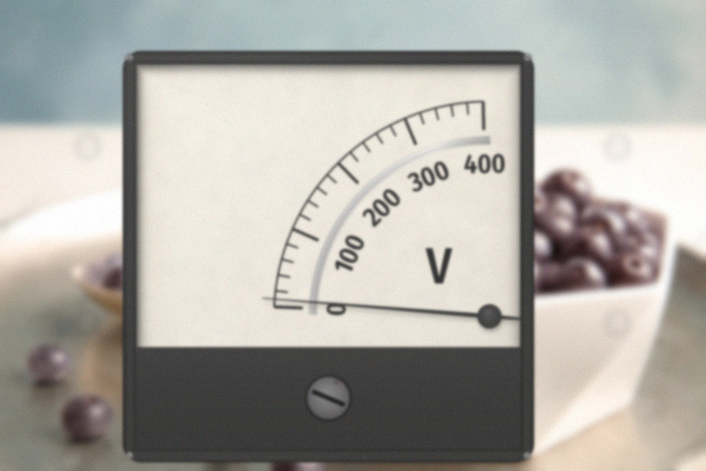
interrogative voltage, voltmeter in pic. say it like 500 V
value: 10 V
